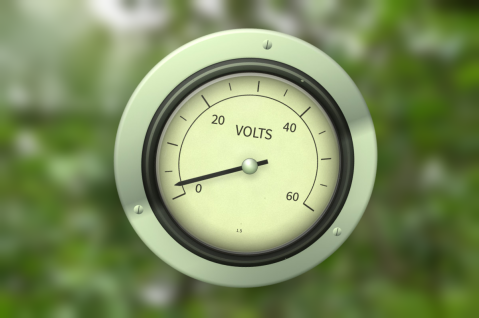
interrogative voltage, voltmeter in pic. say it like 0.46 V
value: 2.5 V
